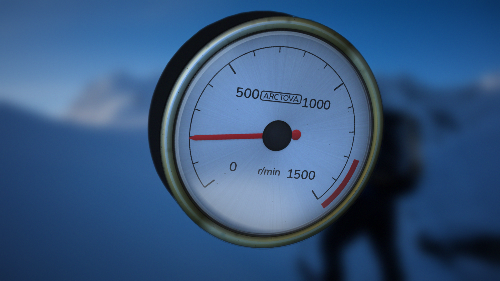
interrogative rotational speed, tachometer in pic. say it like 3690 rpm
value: 200 rpm
